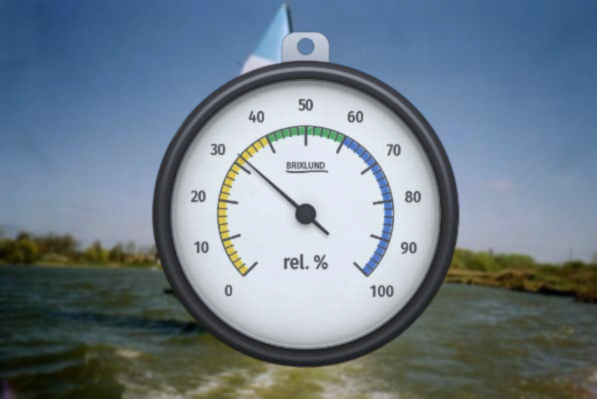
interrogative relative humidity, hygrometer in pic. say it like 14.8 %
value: 32 %
